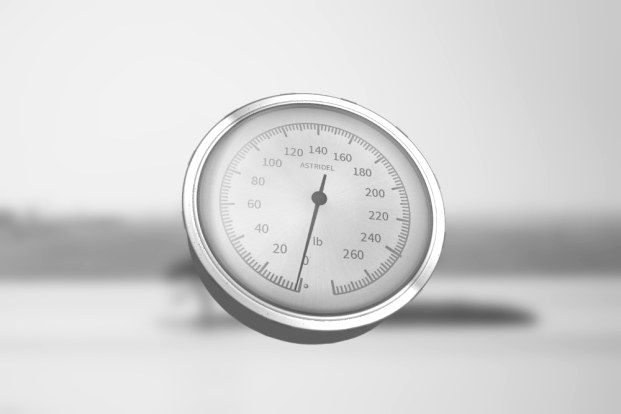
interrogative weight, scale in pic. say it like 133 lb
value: 2 lb
